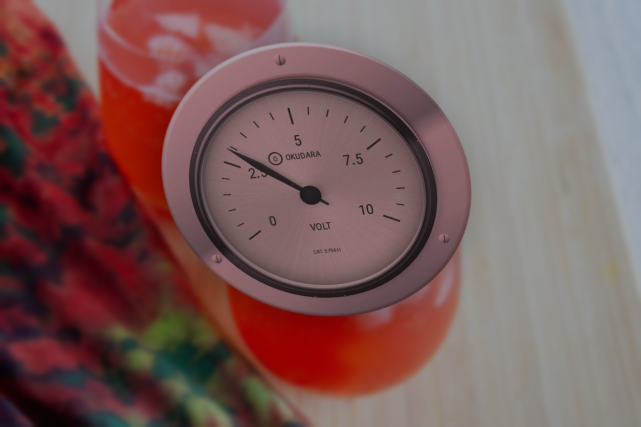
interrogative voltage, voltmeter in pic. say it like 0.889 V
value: 3 V
